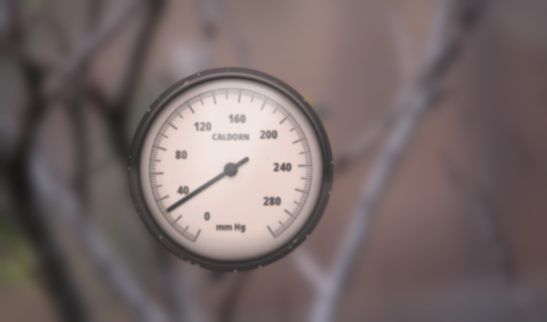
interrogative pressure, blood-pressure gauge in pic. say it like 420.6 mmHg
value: 30 mmHg
